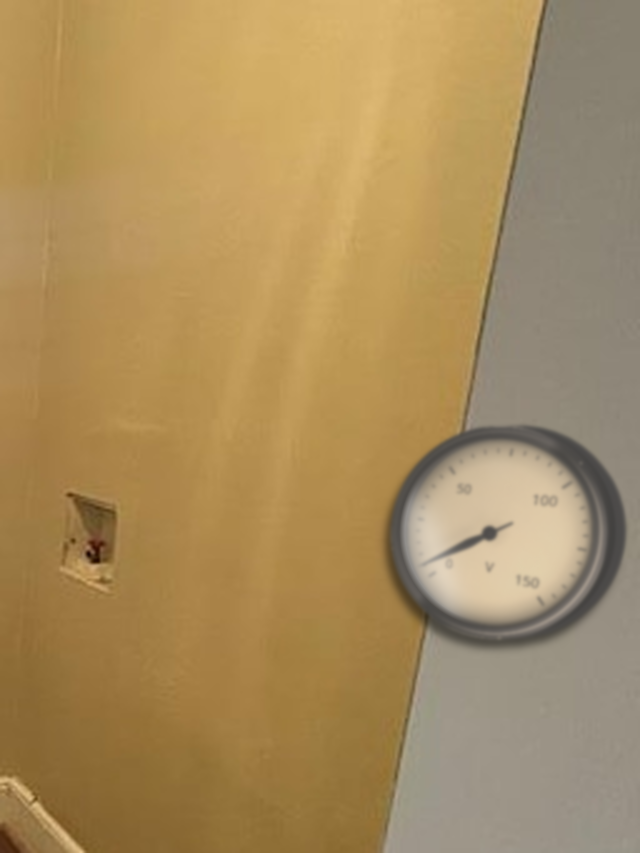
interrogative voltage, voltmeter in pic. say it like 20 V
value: 5 V
